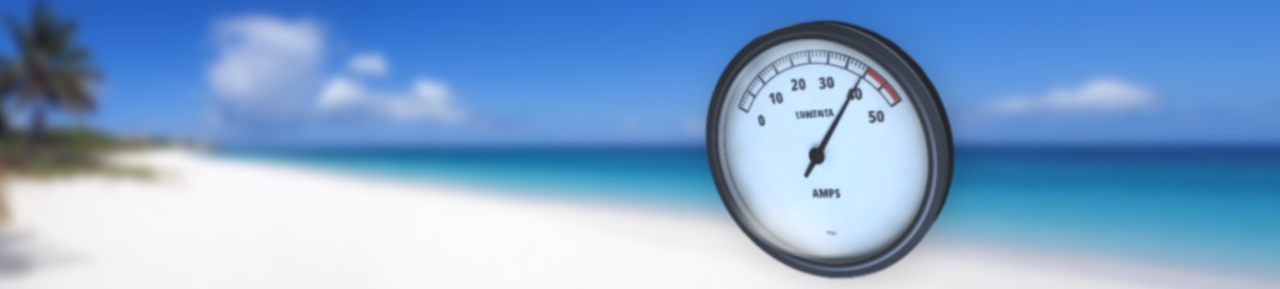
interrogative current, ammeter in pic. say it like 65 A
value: 40 A
